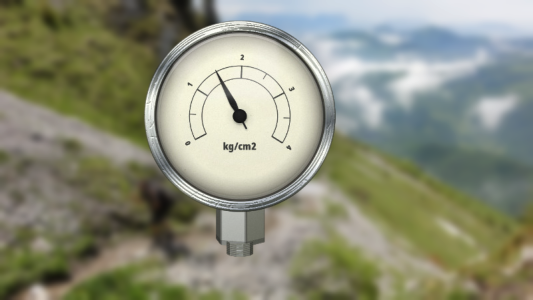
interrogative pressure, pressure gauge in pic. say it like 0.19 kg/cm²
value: 1.5 kg/cm²
